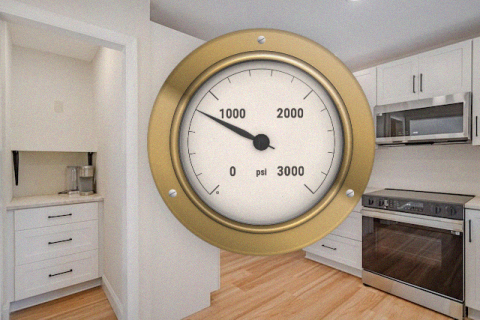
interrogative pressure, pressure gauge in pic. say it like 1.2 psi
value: 800 psi
